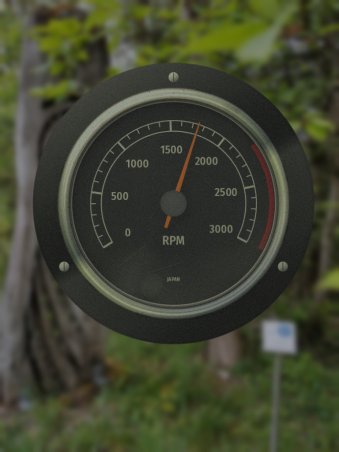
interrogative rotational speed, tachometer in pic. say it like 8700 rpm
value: 1750 rpm
